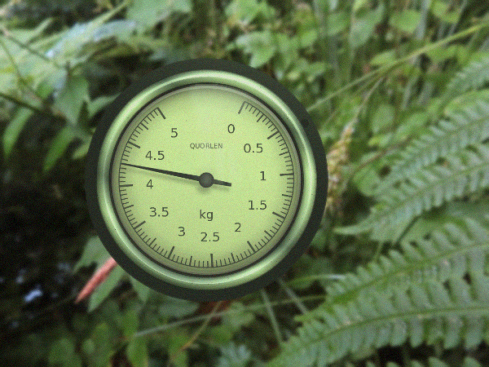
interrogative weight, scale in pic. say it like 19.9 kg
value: 4.25 kg
